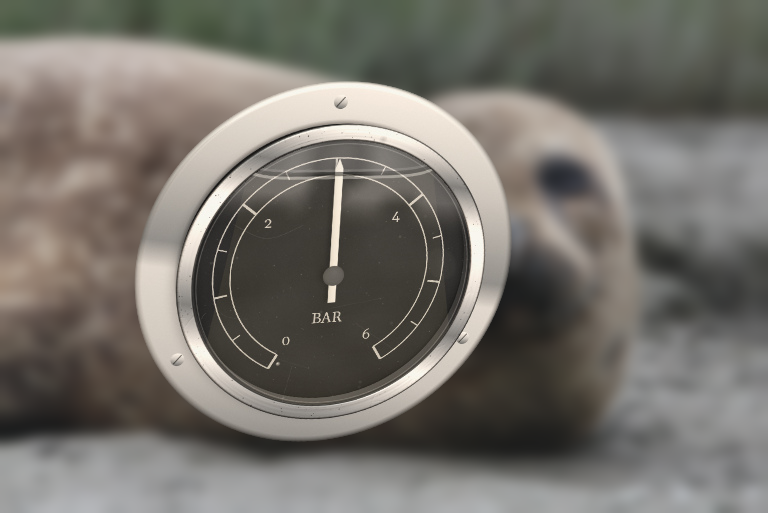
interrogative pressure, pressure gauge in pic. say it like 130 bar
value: 3 bar
